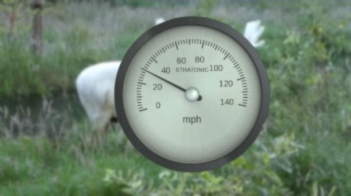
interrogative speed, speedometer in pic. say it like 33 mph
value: 30 mph
